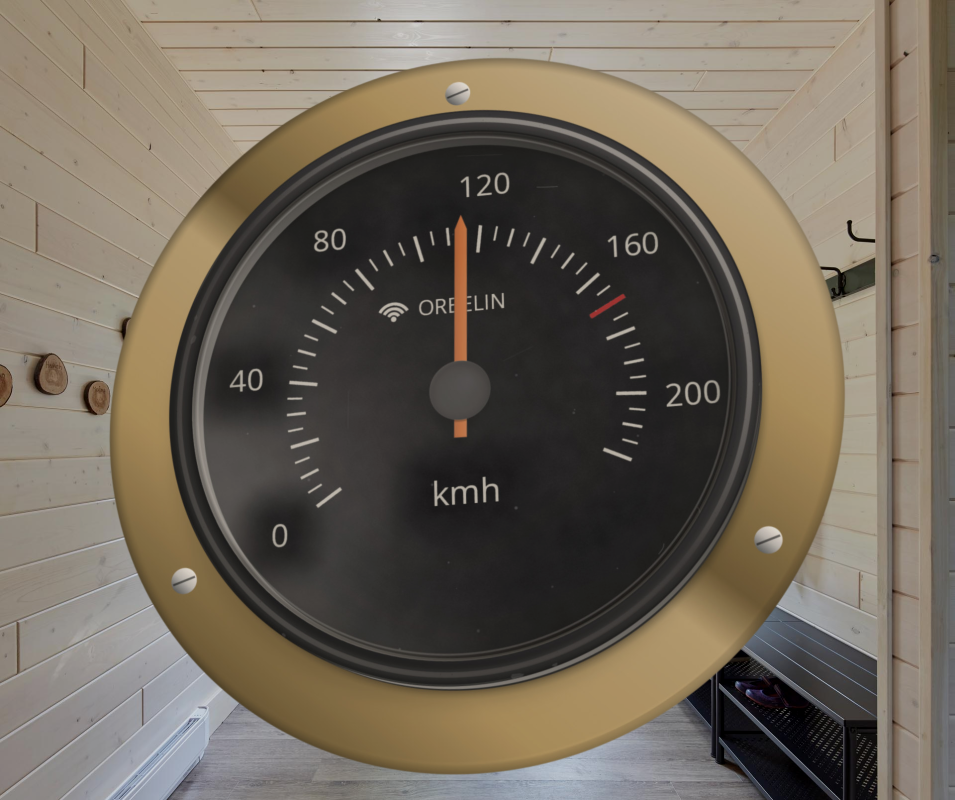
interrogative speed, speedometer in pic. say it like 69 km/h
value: 115 km/h
